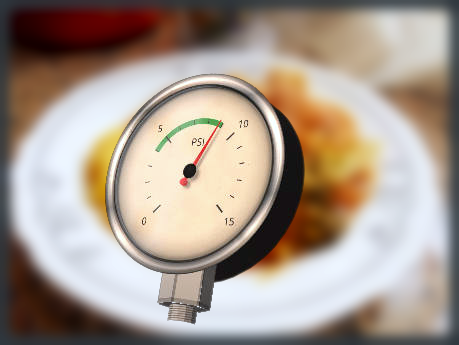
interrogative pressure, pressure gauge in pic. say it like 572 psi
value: 9 psi
